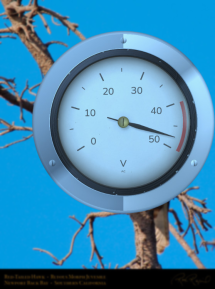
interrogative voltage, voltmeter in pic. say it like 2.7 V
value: 47.5 V
